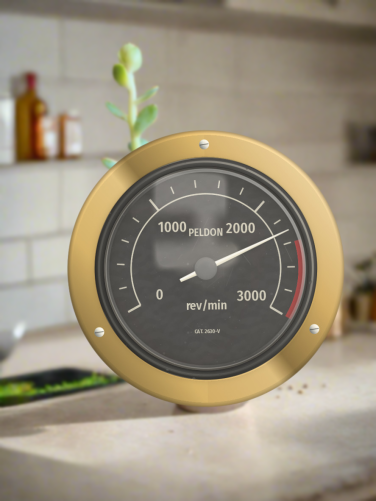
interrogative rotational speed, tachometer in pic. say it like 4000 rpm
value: 2300 rpm
